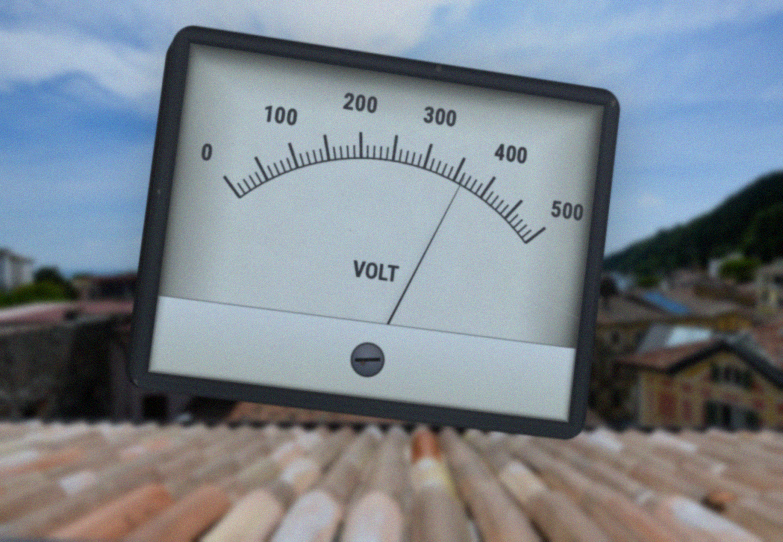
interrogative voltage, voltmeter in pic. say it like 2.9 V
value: 360 V
